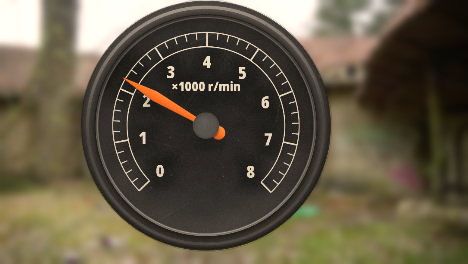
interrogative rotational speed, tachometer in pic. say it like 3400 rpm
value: 2200 rpm
